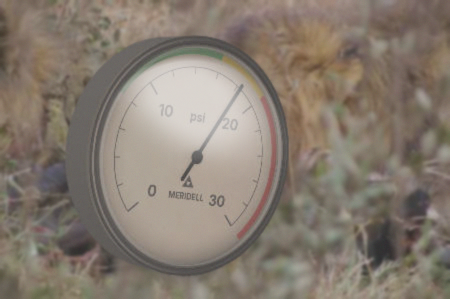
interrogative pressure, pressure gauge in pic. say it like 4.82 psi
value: 18 psi
